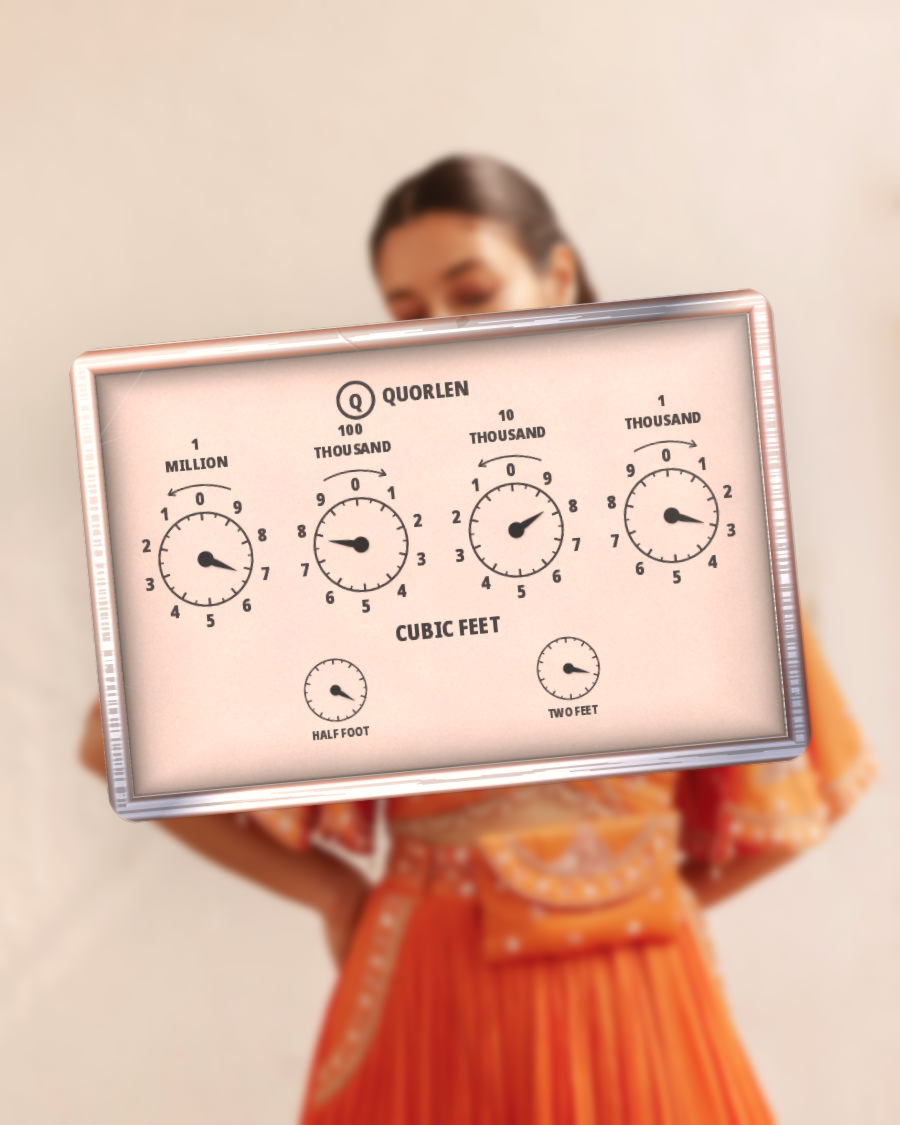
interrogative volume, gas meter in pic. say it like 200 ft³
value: 678300 ft³
